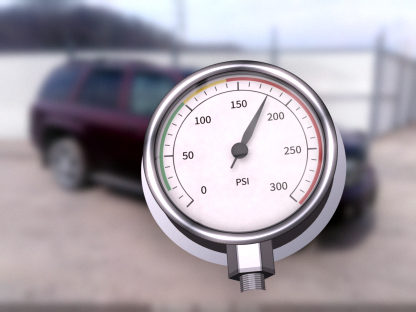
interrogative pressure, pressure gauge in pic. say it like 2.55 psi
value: 180 psi
